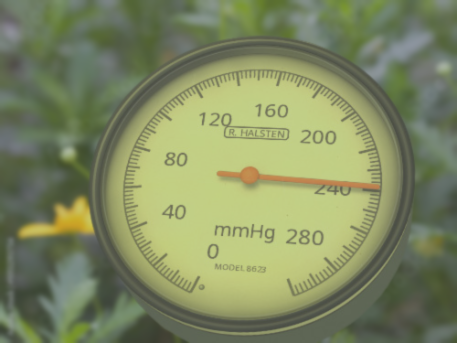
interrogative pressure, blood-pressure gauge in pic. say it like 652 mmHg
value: 240 mmHg
